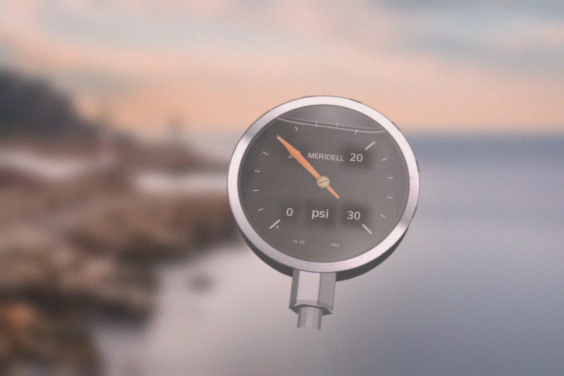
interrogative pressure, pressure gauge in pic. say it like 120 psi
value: 10 psi
